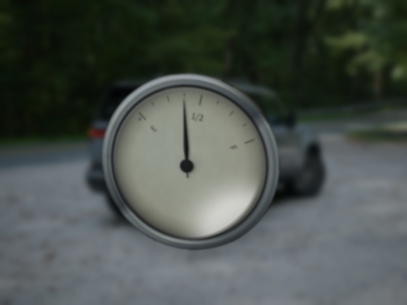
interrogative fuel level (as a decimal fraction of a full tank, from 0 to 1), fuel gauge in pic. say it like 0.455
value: 0.375
